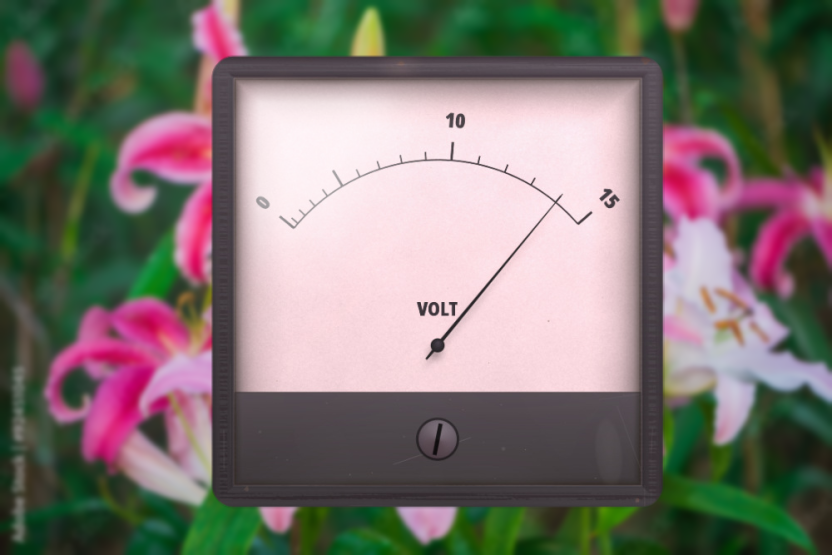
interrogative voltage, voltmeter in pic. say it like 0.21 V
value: 14 V
